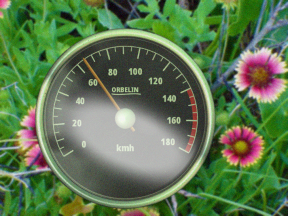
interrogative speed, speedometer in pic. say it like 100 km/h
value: 65 km/h
